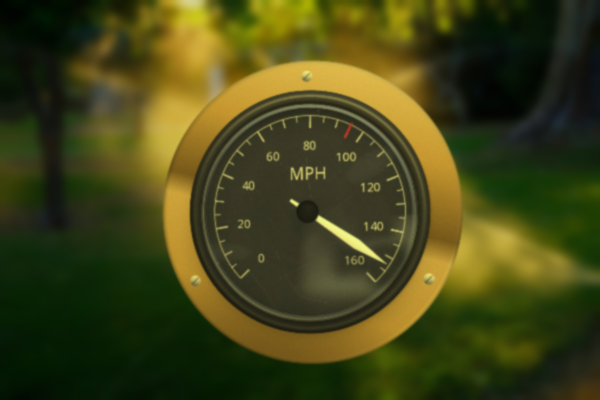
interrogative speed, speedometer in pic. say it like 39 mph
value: 152.5 mph
